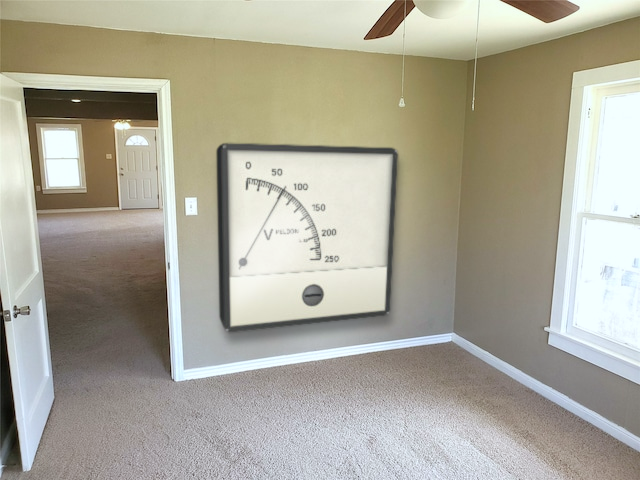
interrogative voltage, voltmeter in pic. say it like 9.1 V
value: 75 V
